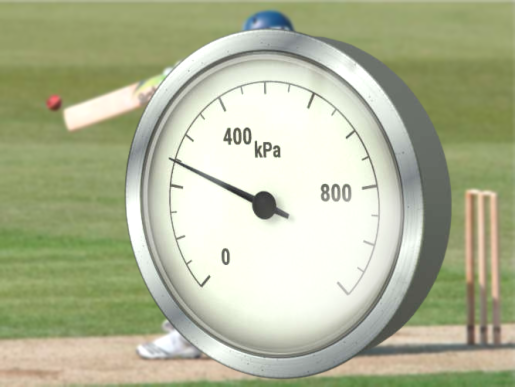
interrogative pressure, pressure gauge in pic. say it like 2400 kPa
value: 250 kPa
